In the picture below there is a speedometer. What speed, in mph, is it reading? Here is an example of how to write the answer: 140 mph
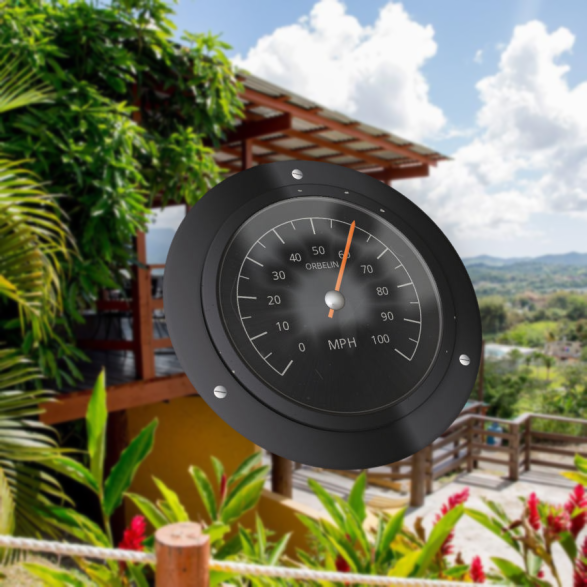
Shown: 60 mph
